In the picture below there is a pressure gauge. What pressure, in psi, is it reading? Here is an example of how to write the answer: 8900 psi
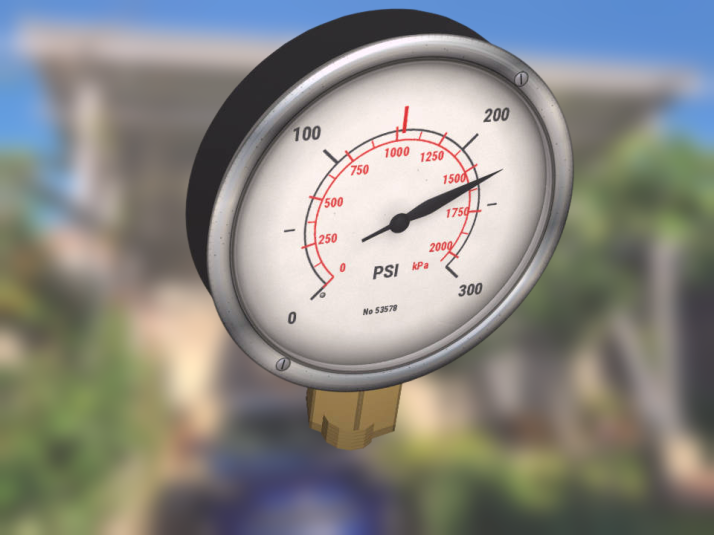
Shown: 225 psi
